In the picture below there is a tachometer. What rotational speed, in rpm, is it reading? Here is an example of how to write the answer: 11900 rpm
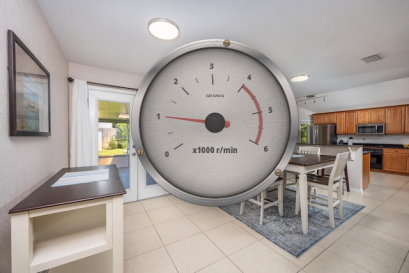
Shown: 1000 rpm
